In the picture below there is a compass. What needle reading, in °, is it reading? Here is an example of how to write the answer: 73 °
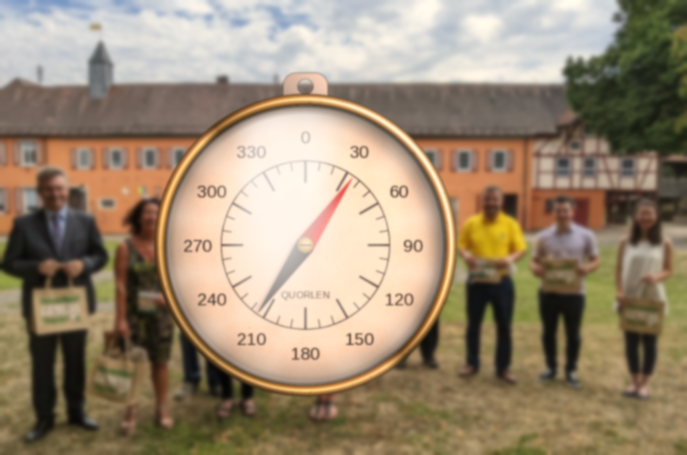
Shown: 35 °
